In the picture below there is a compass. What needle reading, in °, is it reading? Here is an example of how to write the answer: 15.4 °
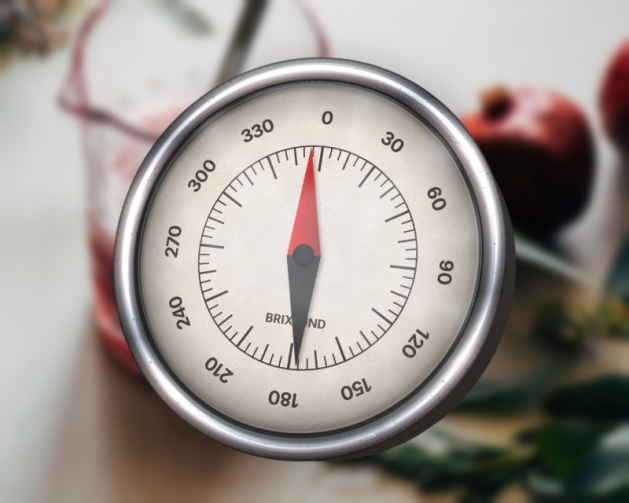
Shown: 355 °
